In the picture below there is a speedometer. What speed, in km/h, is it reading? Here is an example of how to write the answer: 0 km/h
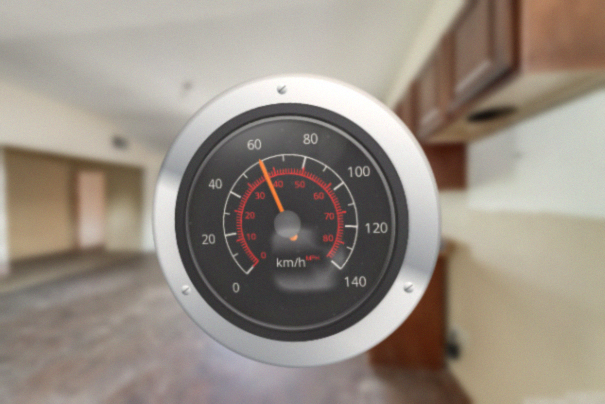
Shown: 60 km/h
